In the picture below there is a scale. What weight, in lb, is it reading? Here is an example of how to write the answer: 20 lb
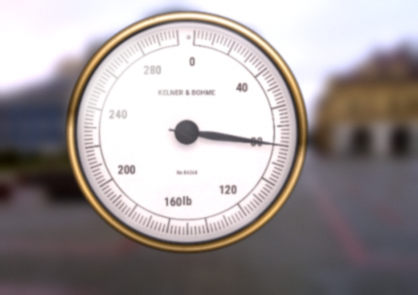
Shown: 80 lb
